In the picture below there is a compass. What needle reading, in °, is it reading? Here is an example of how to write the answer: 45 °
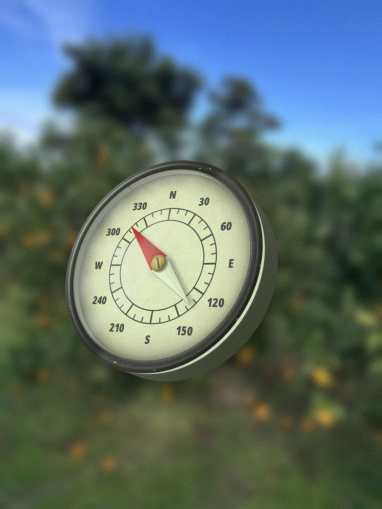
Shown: 315 °
